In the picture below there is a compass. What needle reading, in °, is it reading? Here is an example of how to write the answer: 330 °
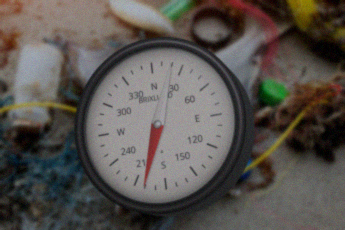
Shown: 200 °
